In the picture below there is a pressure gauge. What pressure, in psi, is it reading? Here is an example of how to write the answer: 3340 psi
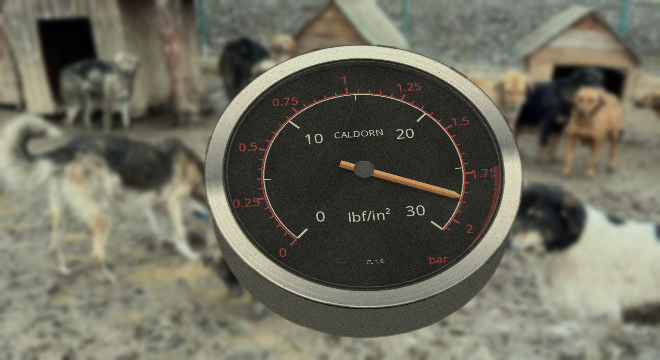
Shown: 27.5 psi
